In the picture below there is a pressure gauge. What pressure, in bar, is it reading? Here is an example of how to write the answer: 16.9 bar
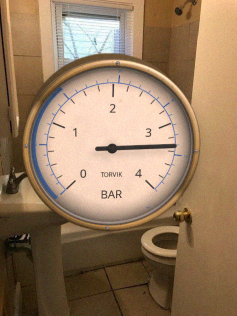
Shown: 3.3 bar
